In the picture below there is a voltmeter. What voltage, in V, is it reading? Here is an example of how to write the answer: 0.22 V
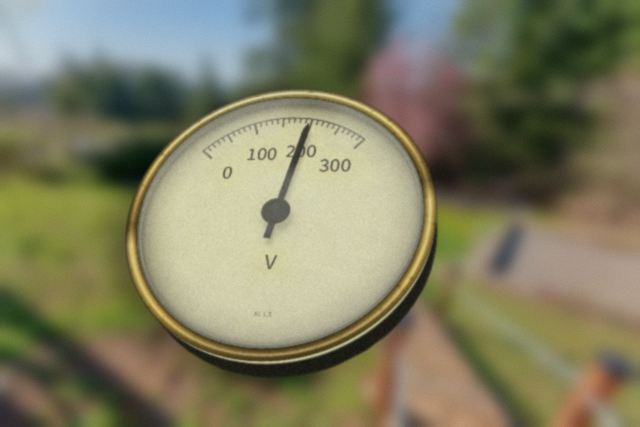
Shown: 200 V
